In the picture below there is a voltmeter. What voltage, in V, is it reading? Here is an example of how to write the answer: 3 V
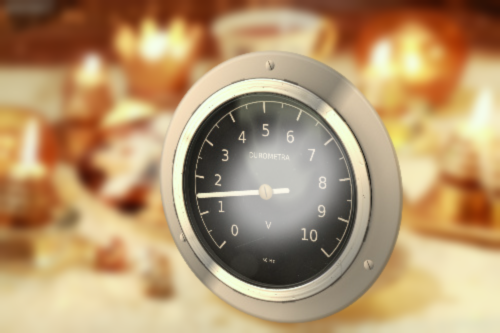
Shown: 1.5 V
